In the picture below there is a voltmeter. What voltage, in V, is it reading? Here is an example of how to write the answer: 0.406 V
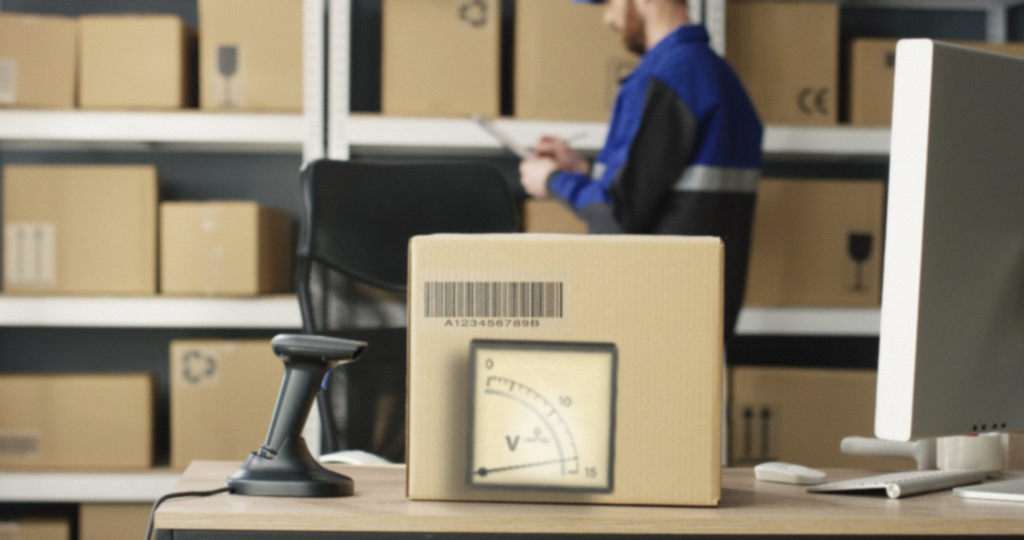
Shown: 14 V
